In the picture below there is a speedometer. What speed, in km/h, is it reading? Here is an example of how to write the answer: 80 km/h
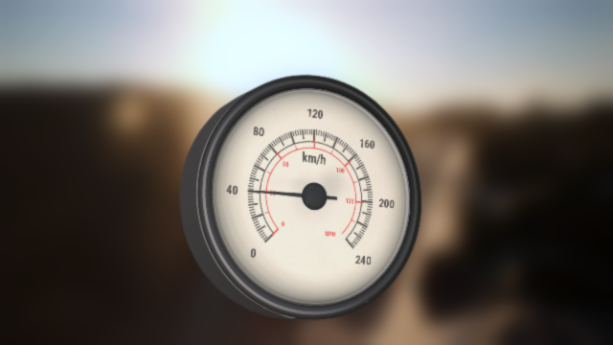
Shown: 40 km/h
